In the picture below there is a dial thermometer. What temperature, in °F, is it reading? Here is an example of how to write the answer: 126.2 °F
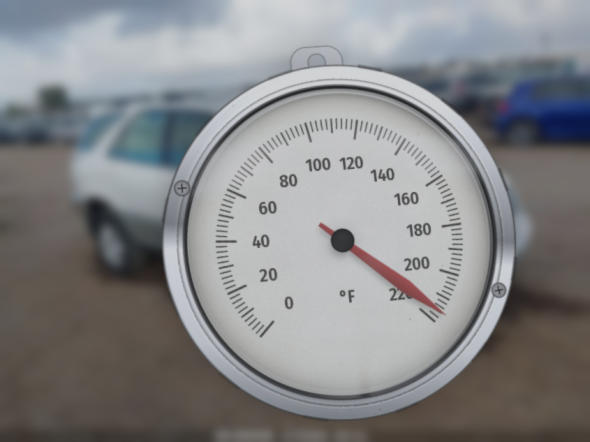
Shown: 216 °F
